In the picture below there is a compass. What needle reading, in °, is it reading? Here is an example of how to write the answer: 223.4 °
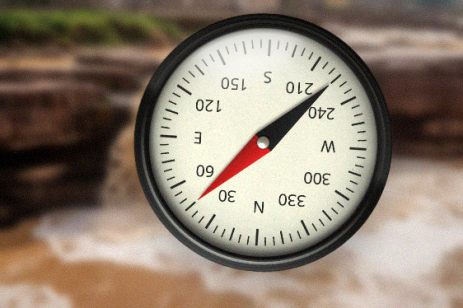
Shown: 45 °
